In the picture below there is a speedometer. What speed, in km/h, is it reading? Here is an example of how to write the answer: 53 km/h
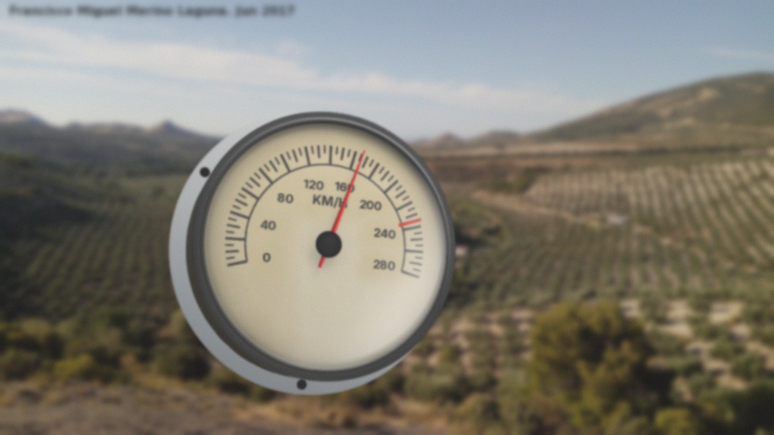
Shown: 165 km/h
